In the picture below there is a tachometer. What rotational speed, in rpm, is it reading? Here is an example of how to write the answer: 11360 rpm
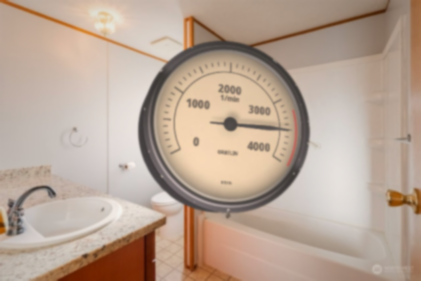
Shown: 3500 rpm
